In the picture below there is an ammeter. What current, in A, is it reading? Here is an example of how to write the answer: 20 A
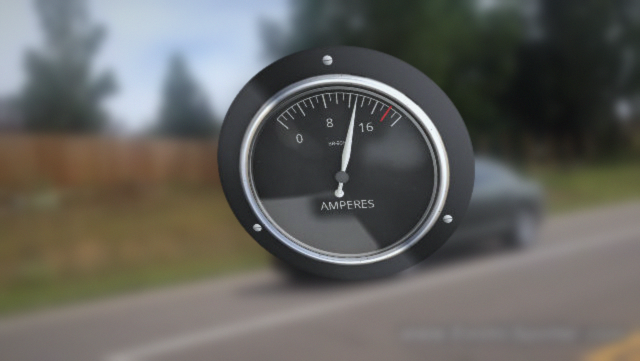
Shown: 13 A
